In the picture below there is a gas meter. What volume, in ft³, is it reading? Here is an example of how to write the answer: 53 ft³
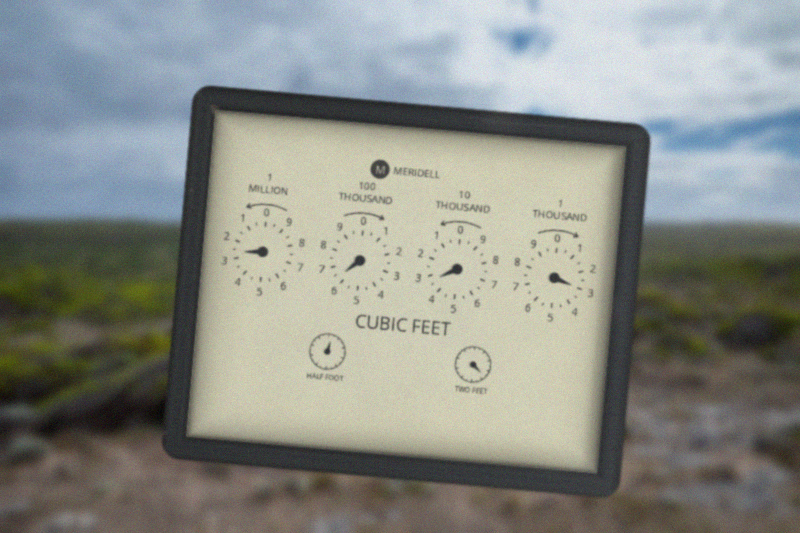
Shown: 263300 ft³
